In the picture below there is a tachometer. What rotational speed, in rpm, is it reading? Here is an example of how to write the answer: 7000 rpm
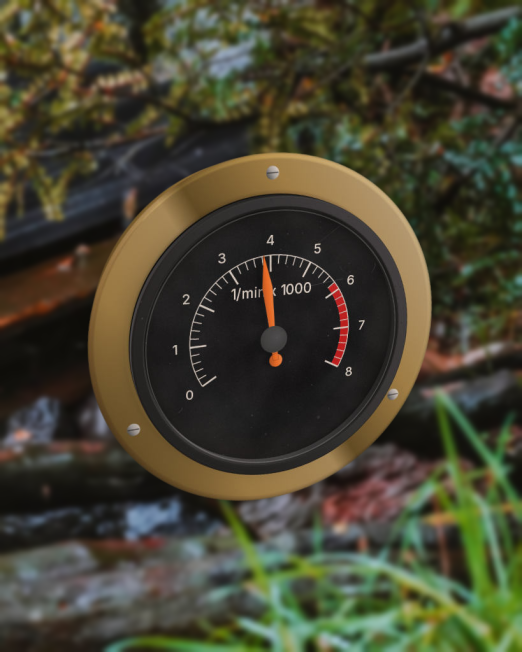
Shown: 3800 rpm
